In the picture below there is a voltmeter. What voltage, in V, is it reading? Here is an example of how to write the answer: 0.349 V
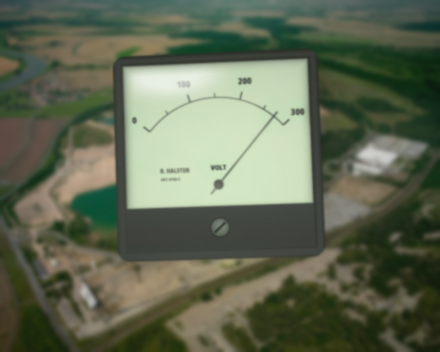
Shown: 275 V
